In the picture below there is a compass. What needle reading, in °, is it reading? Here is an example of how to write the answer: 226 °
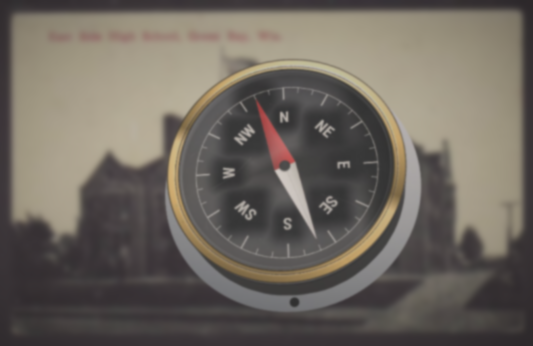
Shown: 340 °
